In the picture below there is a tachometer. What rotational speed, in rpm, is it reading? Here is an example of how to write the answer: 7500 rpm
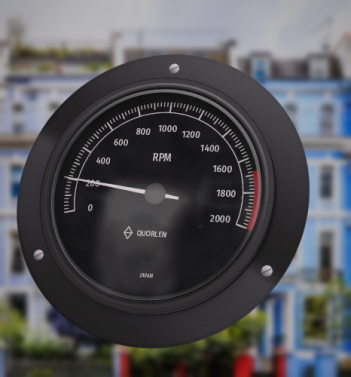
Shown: 200 rpm
